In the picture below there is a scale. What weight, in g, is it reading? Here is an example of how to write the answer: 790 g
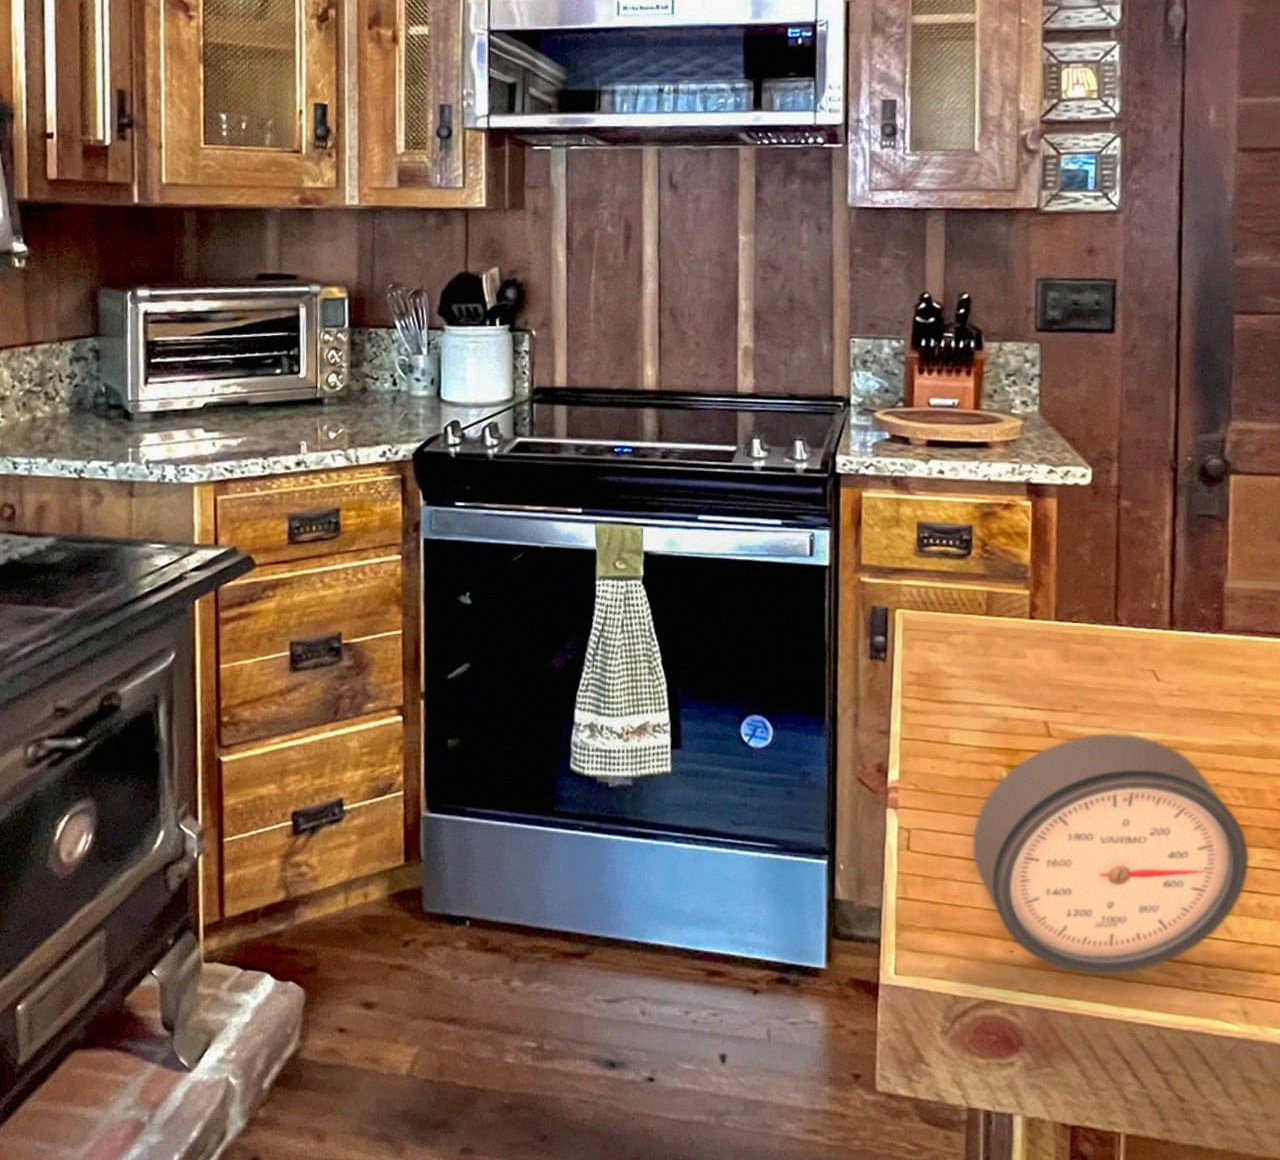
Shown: 500 g
